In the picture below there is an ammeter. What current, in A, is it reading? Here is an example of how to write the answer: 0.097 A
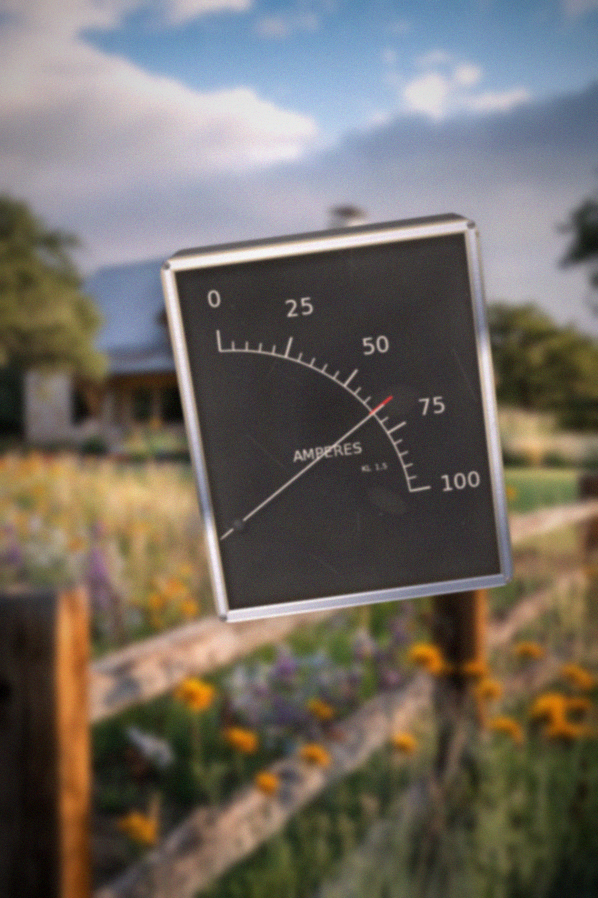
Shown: 65 A
